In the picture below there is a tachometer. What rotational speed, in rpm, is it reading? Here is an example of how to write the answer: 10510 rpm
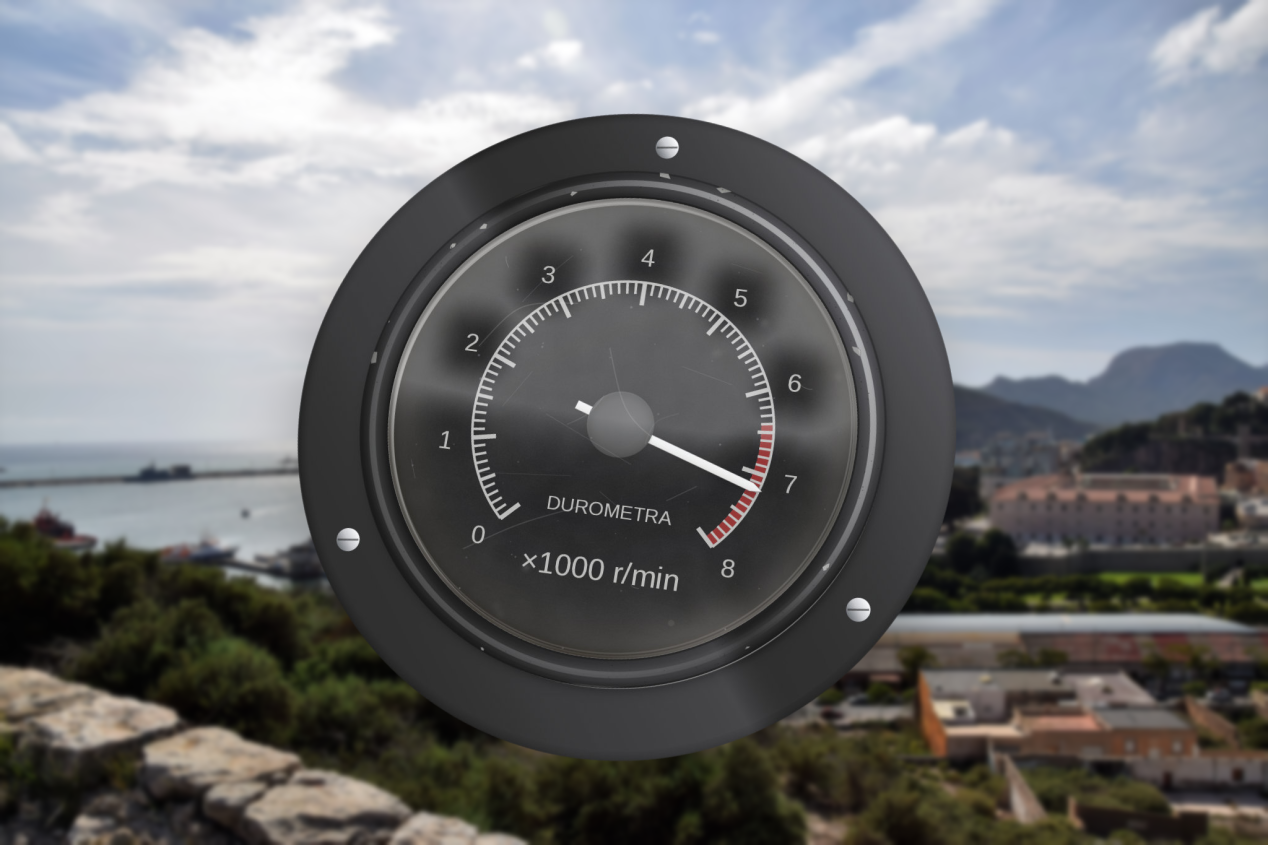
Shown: 7200 rpm
